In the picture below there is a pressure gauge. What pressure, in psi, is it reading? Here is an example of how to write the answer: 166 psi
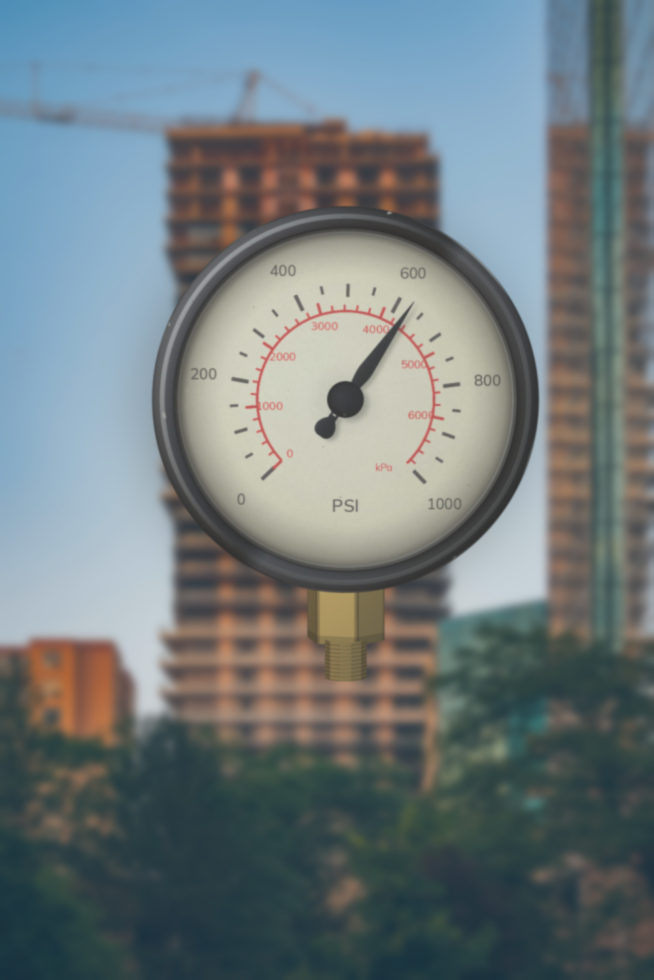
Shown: 625 psi
